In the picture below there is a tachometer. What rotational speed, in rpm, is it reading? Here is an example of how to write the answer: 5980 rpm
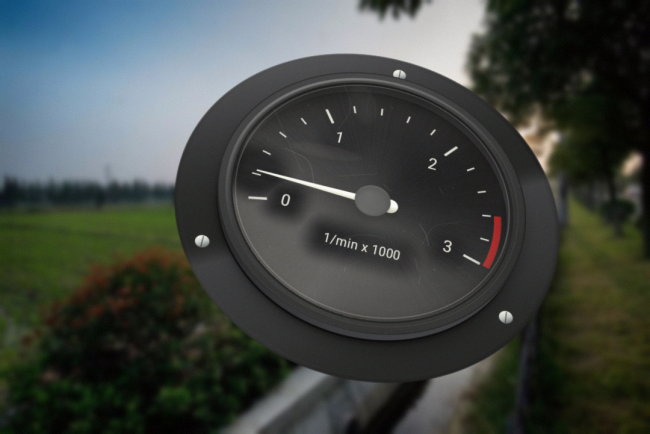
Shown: 200 rpm
